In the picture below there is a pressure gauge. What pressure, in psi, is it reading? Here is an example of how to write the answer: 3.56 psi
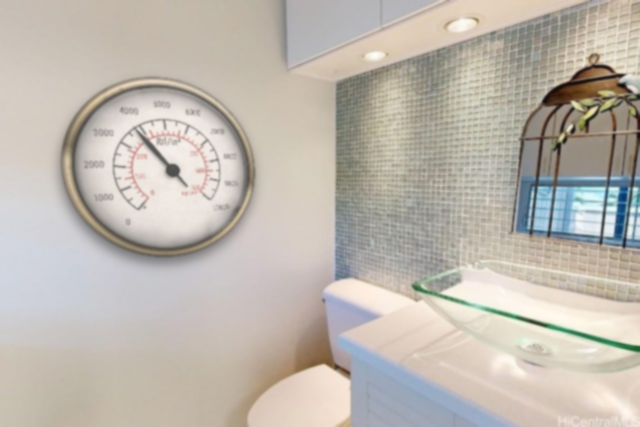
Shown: 3750 psi
